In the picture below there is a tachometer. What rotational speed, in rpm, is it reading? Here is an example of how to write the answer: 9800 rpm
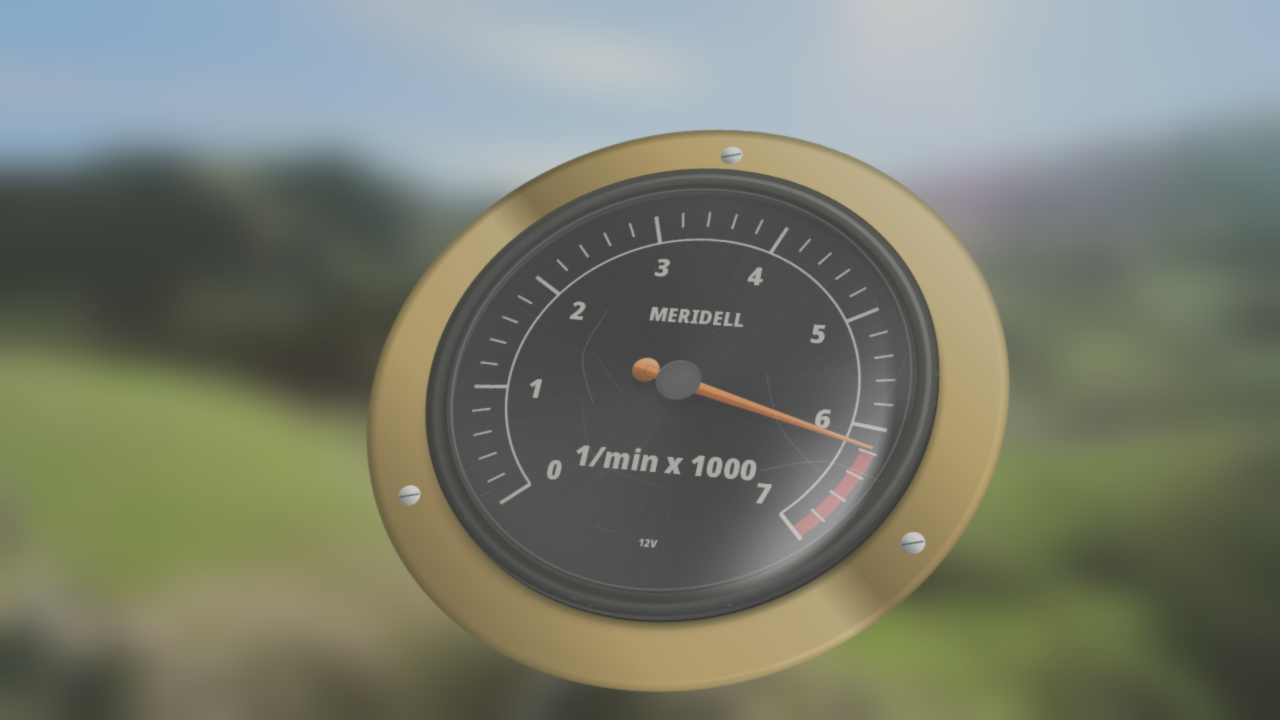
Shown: 6200 rpm
